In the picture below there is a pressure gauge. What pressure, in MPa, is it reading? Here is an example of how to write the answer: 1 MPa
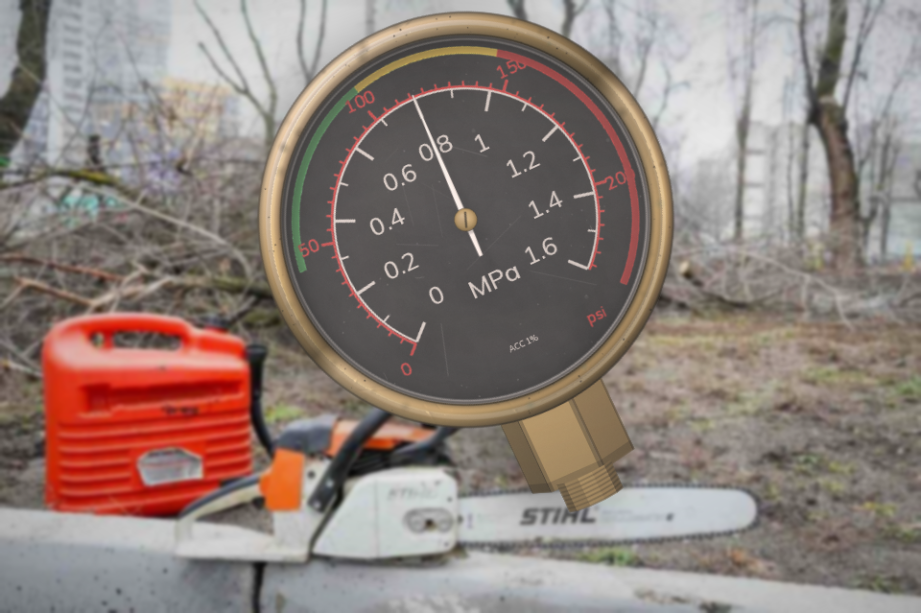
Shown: 0.8 MPa
